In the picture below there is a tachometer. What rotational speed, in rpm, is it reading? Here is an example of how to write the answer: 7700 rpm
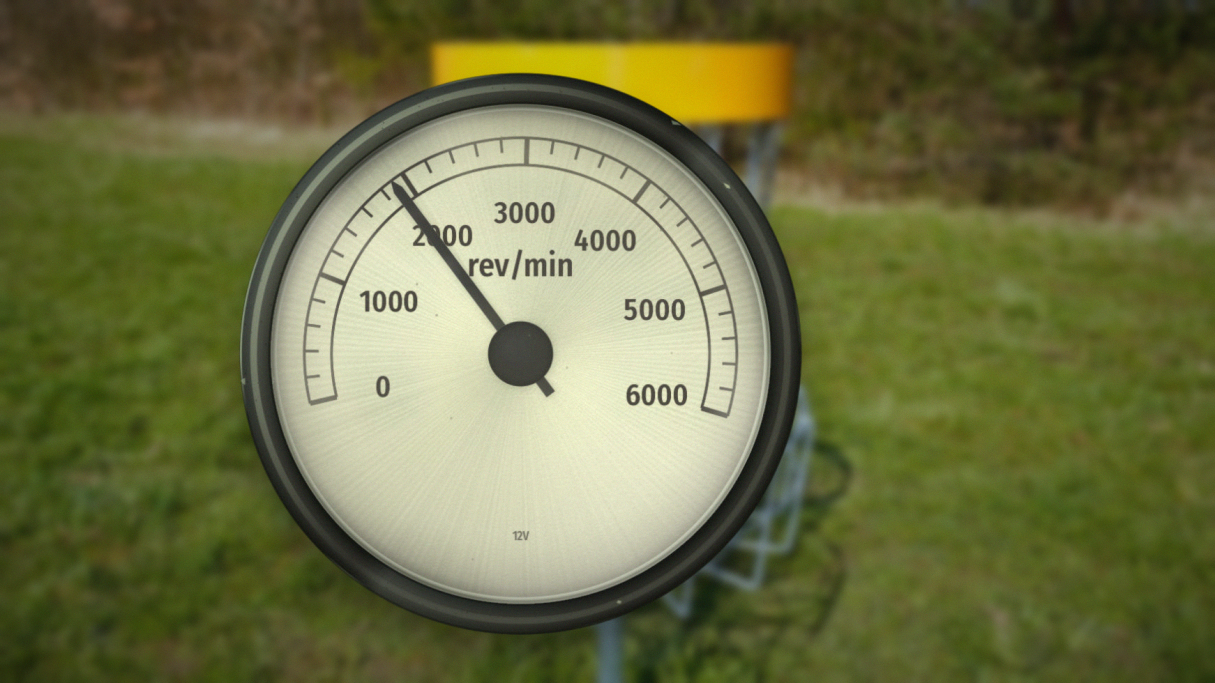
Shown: 1900 rpm
